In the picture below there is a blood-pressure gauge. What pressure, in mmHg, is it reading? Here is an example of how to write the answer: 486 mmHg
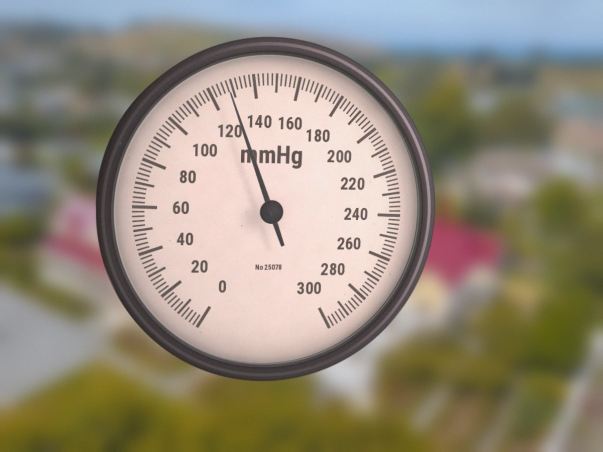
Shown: 128 mmHg
